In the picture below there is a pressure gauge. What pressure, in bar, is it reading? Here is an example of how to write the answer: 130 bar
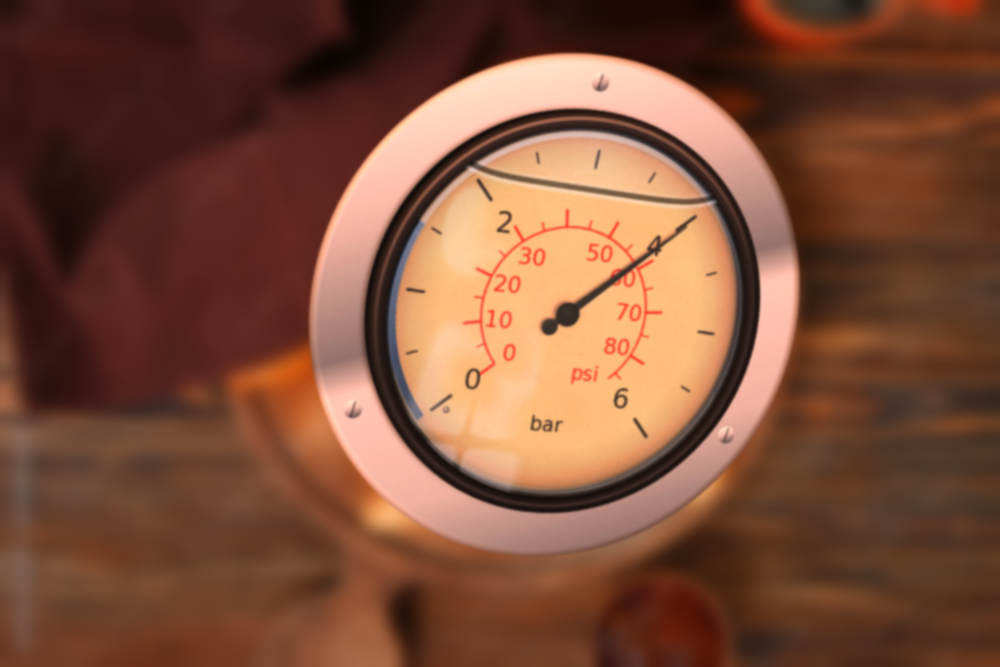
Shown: 4 bar
